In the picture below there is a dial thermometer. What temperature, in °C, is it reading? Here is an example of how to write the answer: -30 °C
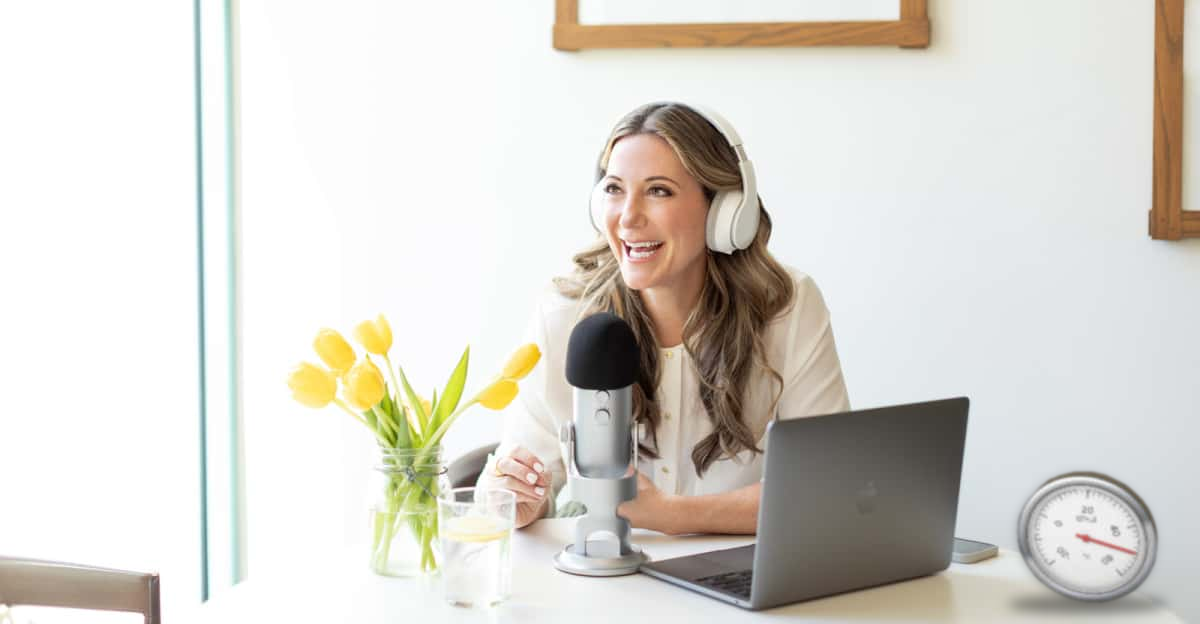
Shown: 50 °C
